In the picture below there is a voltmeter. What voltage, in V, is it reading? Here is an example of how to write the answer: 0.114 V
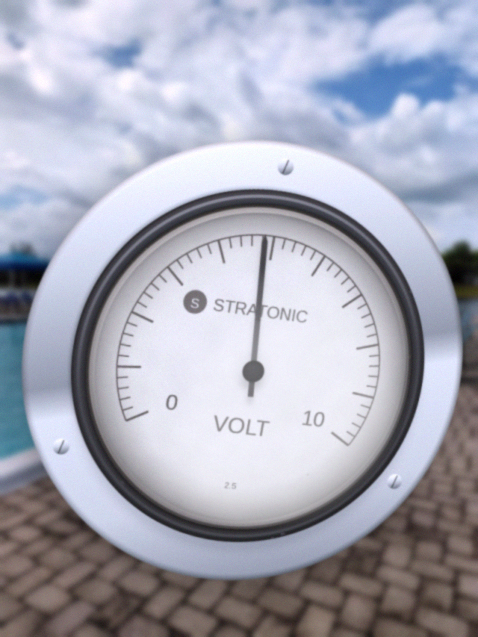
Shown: 4.8 V
